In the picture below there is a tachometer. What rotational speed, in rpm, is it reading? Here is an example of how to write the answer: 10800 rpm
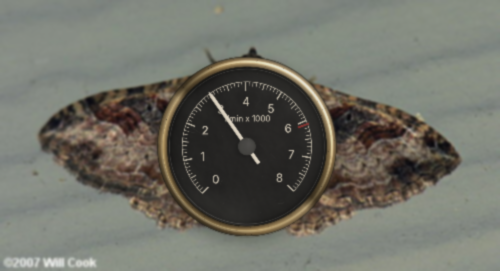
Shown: 3000 rpm
